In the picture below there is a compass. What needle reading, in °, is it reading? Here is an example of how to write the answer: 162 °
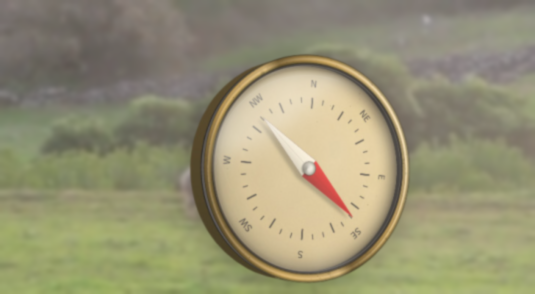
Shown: 130 °
